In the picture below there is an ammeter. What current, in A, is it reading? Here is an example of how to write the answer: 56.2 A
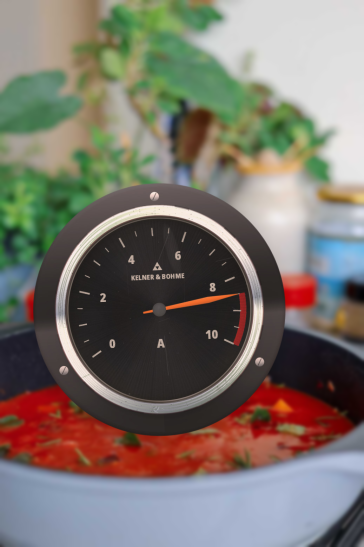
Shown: 8.5 A
